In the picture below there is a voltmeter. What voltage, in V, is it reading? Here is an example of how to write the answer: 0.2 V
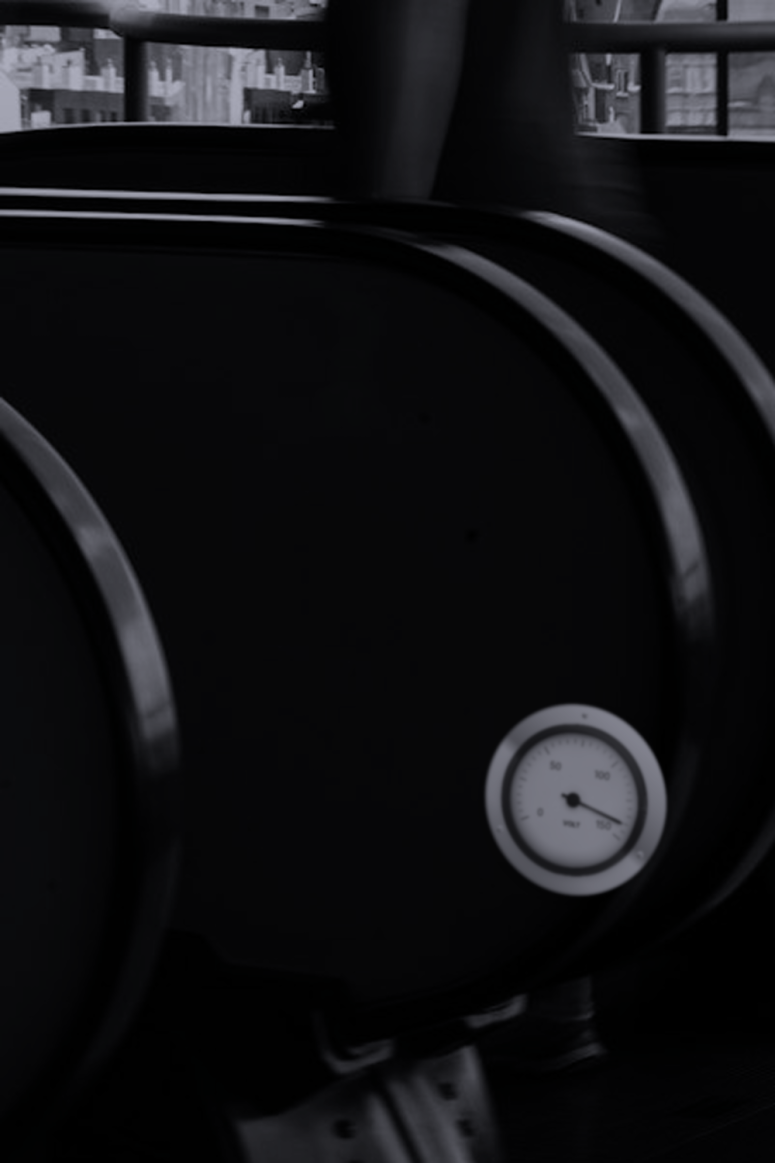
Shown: 140 V
